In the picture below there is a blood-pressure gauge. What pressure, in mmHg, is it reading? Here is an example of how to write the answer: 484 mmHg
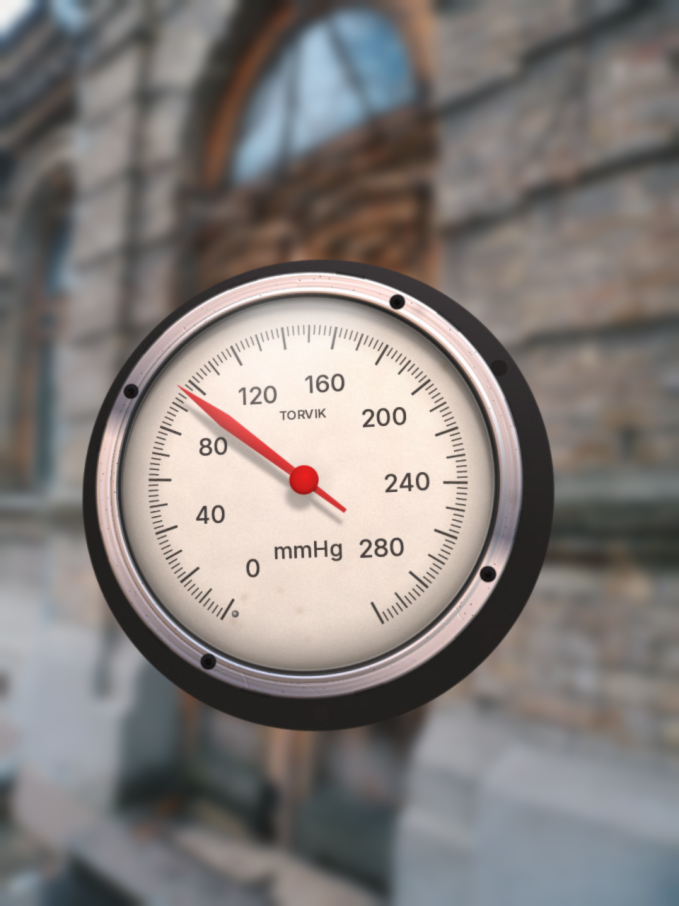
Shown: 96 mmHg
